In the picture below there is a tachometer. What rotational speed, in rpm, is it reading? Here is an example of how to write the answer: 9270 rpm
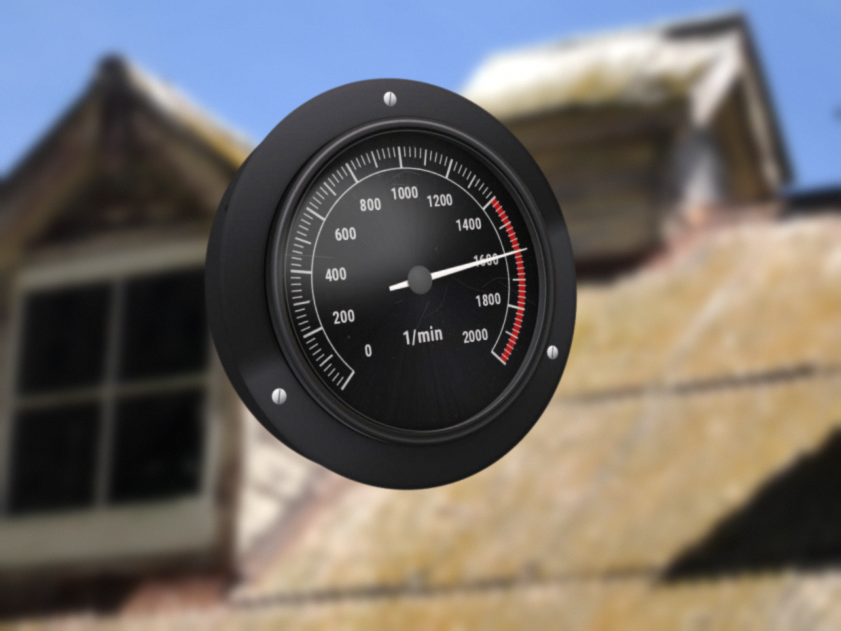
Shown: 1600 rpm
